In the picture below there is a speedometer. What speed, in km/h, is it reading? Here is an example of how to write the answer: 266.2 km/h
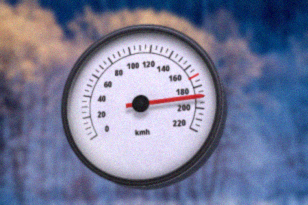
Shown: 190 km/h
